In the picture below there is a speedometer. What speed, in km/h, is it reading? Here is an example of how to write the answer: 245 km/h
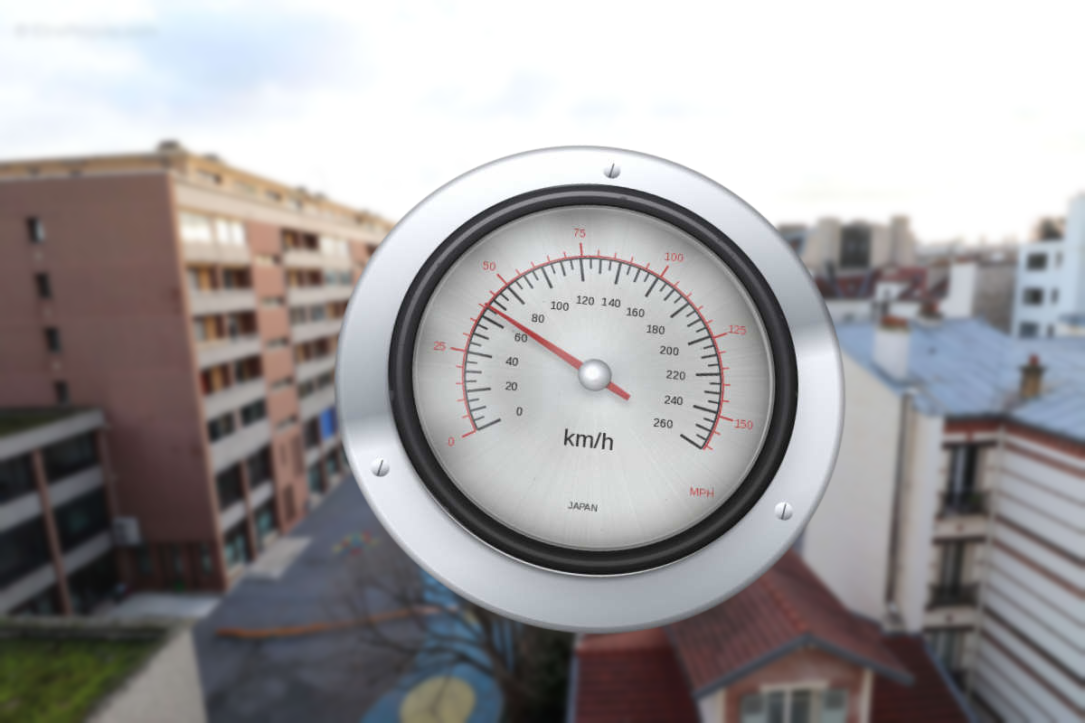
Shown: 65 km/h
